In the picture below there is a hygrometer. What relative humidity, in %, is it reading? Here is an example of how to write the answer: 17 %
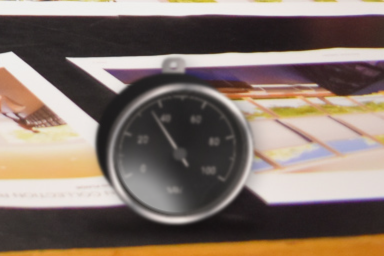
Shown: 35 %
